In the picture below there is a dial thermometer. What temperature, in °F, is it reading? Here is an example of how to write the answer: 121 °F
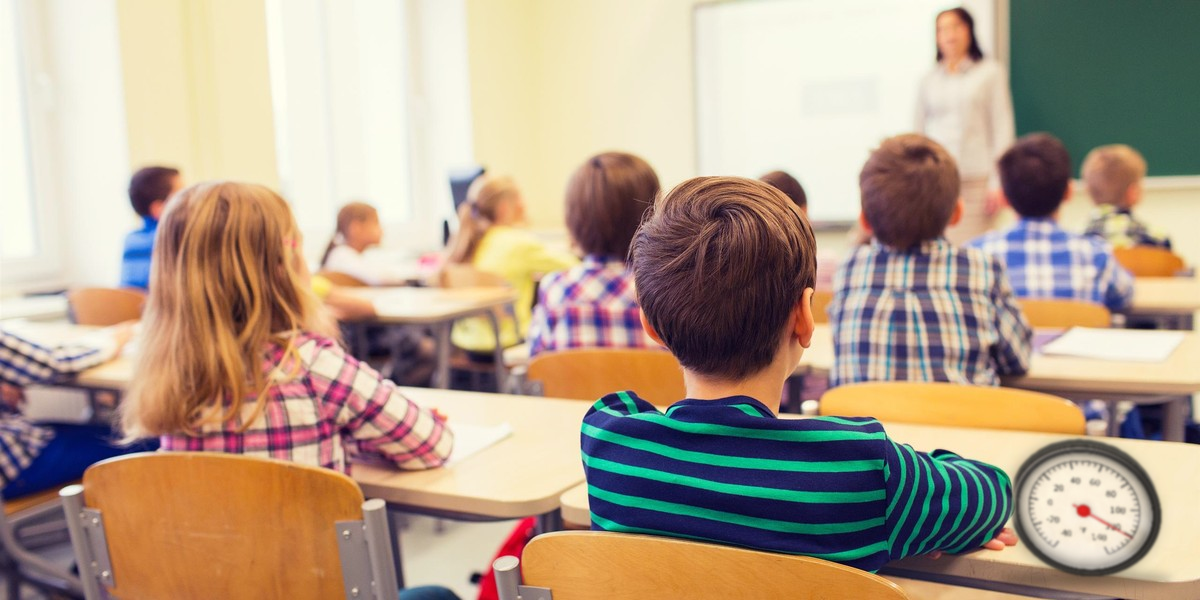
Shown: 120 °F
